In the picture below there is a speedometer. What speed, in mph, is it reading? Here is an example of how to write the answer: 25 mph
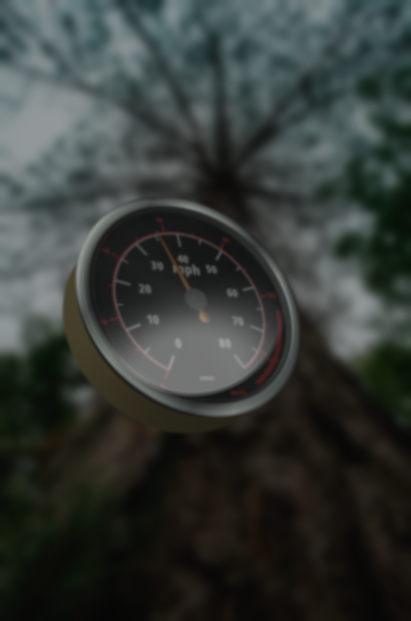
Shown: 35 mph
